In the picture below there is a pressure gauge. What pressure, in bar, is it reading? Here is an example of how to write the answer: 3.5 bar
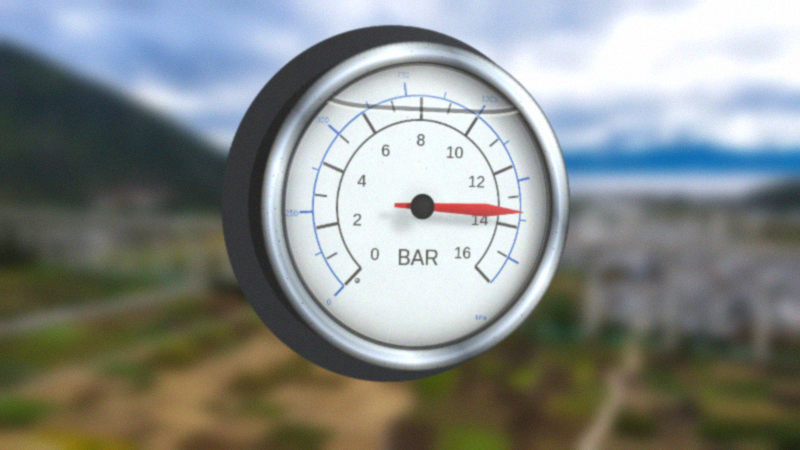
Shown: 13.5 bar
